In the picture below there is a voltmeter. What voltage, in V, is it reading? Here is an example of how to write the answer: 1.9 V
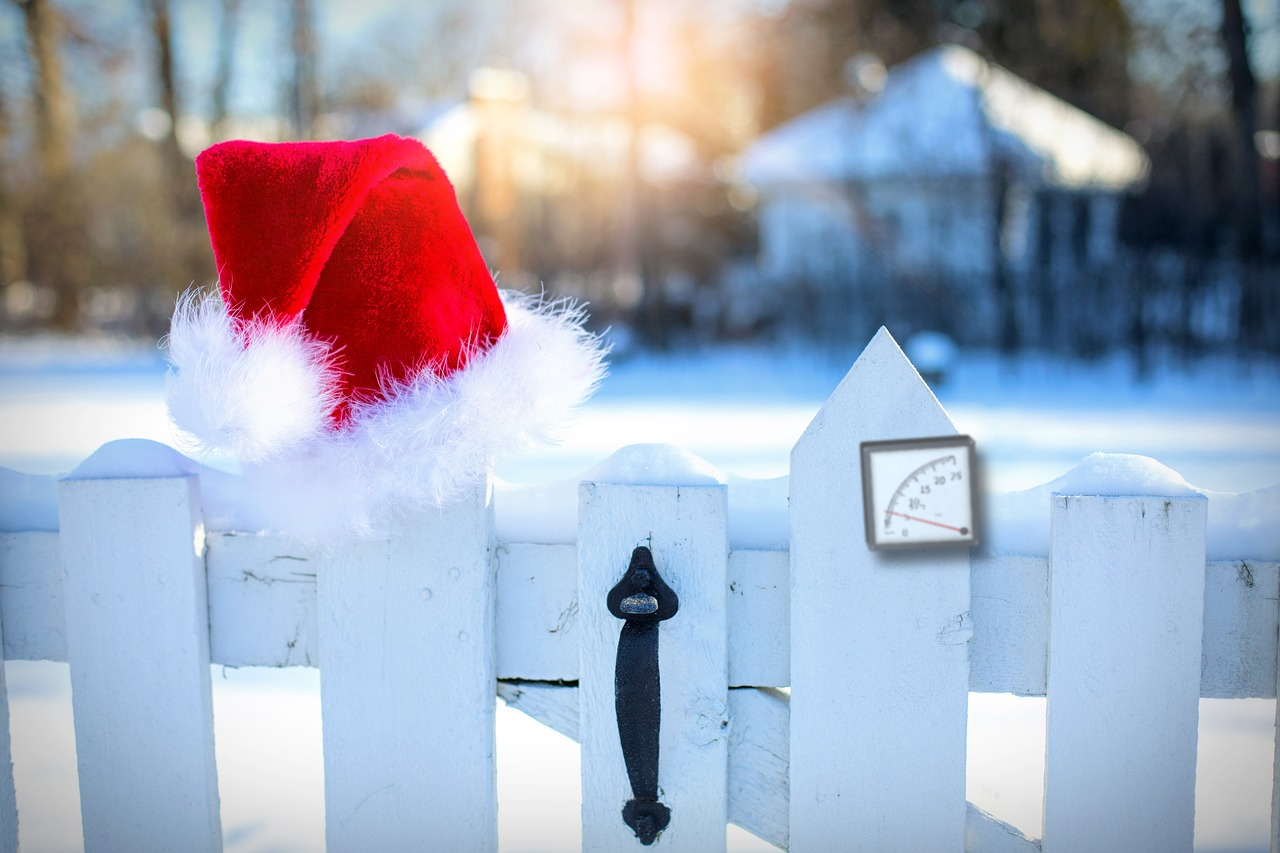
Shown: 5 V
